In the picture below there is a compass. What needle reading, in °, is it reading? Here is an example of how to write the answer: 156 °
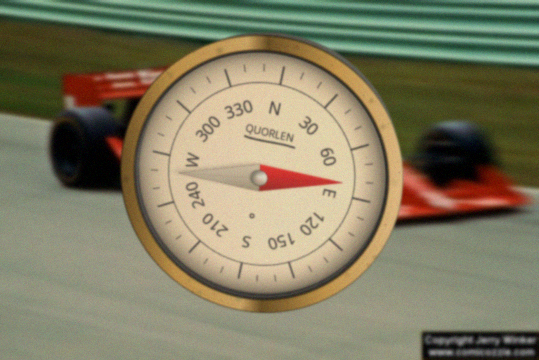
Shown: 80 °
